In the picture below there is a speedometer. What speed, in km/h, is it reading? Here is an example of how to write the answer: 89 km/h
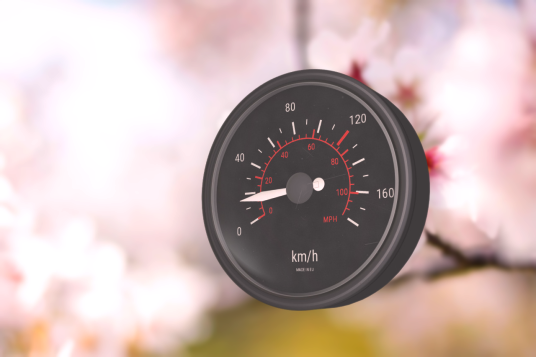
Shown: 15 km/h
